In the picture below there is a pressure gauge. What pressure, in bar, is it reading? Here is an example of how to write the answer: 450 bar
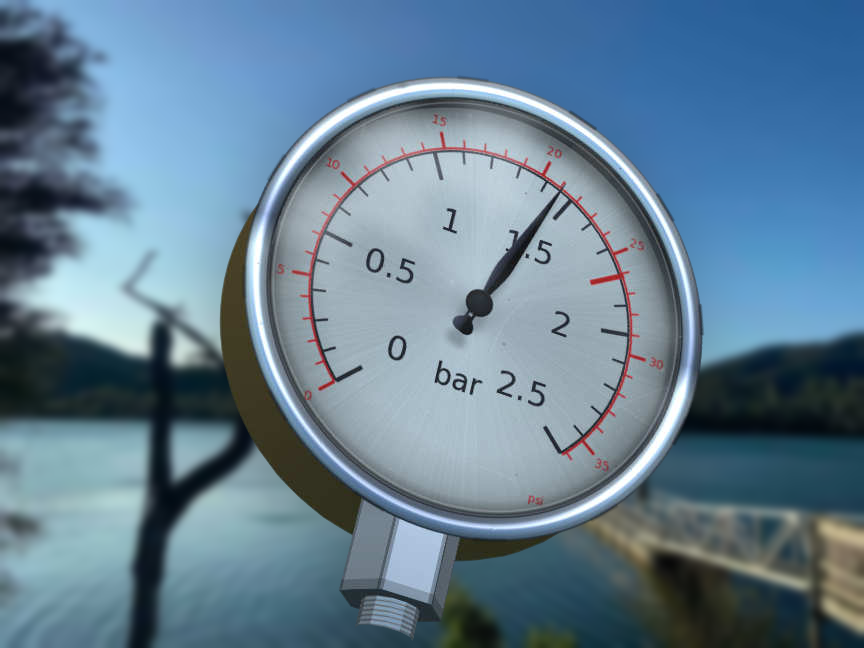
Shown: 1.45 bar
